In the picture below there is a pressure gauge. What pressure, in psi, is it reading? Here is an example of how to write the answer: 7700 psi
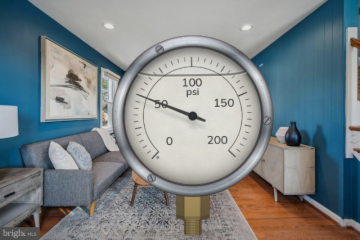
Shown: 50 psi
